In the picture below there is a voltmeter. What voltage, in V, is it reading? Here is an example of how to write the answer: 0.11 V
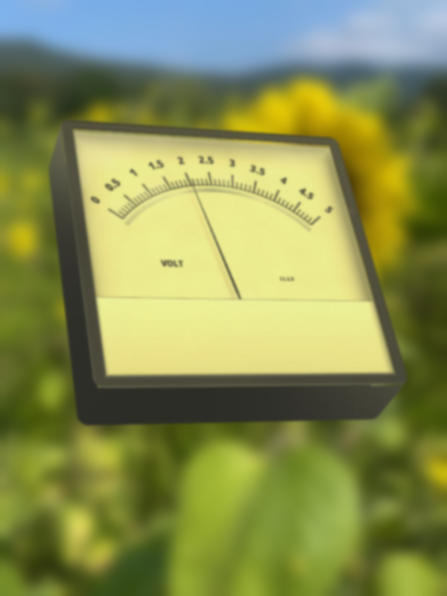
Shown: 2 V
